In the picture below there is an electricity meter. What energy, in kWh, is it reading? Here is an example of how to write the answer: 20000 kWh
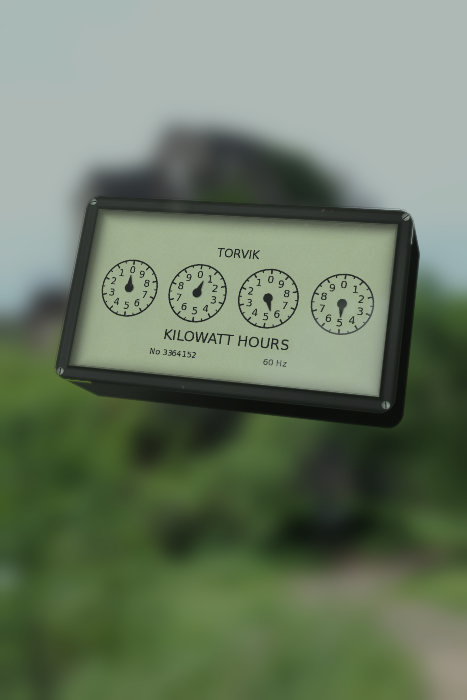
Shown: 55 kWh
